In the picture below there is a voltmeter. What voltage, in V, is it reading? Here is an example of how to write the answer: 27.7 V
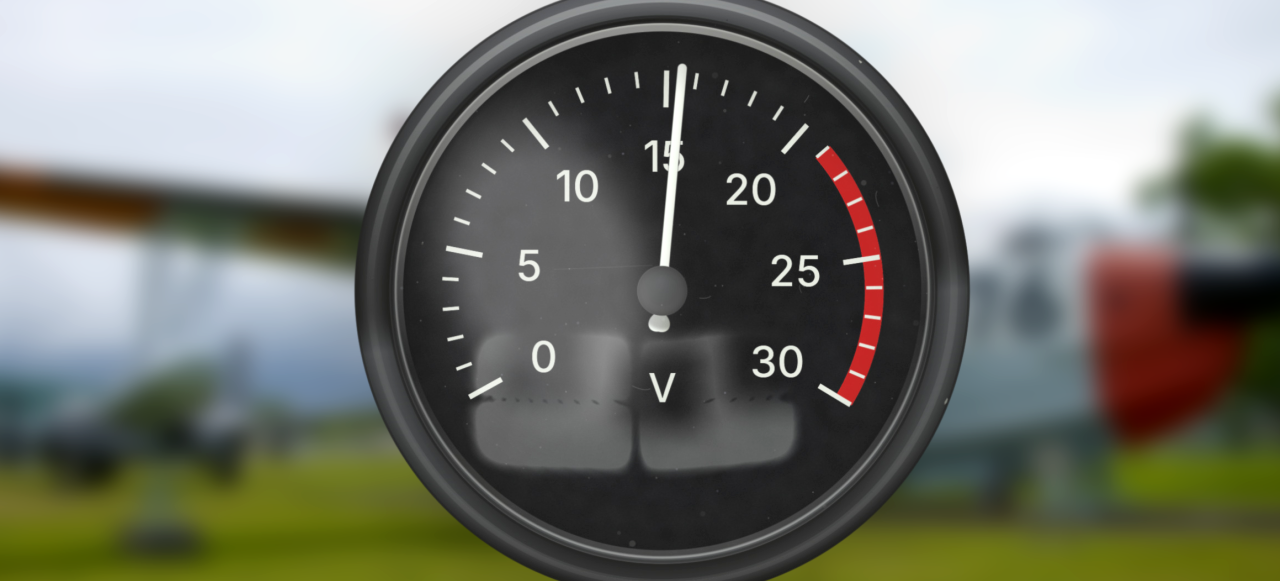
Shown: 15.5 V
